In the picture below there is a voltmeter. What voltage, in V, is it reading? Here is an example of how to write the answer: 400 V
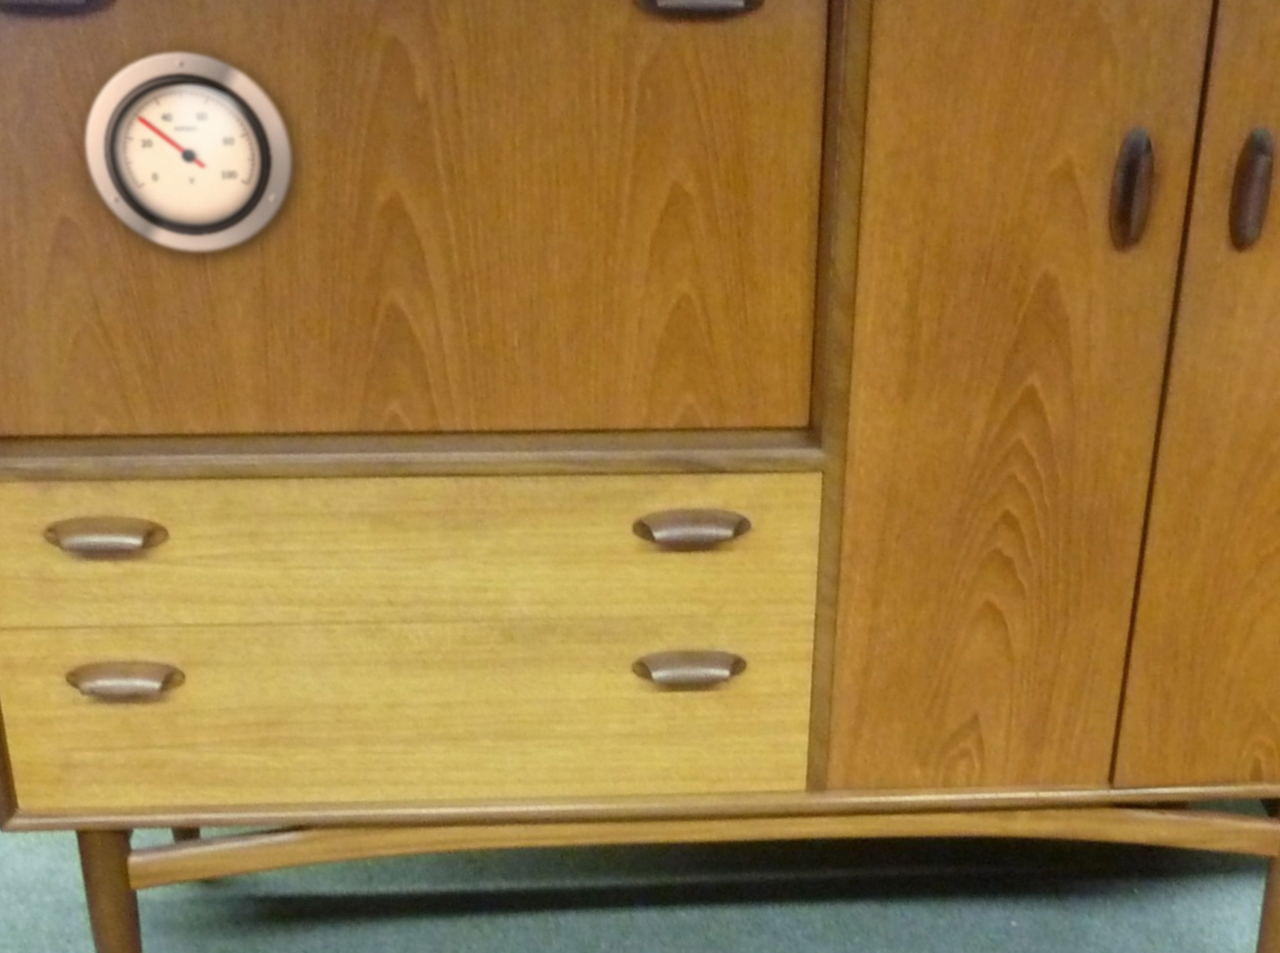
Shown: 30 V
